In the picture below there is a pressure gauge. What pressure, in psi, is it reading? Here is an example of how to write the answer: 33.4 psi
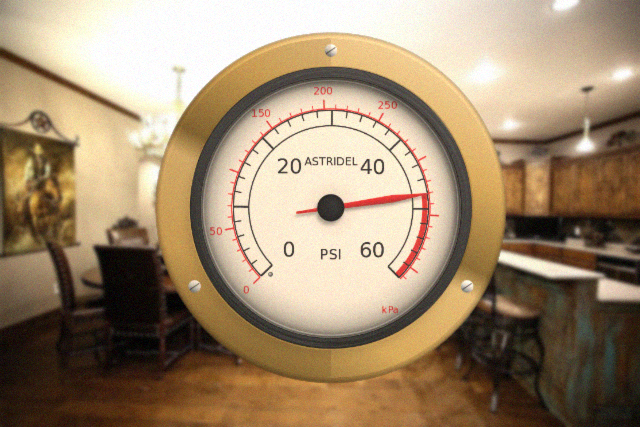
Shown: 48 psi
